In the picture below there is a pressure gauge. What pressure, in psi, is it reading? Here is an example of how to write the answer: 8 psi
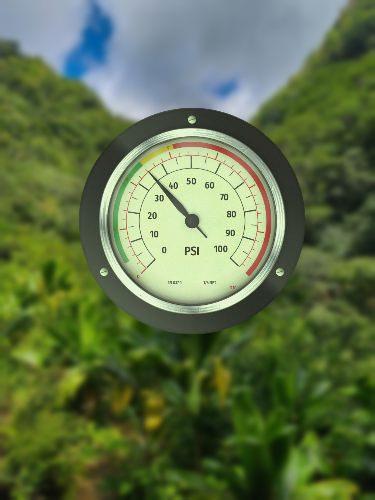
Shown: 35 psi
